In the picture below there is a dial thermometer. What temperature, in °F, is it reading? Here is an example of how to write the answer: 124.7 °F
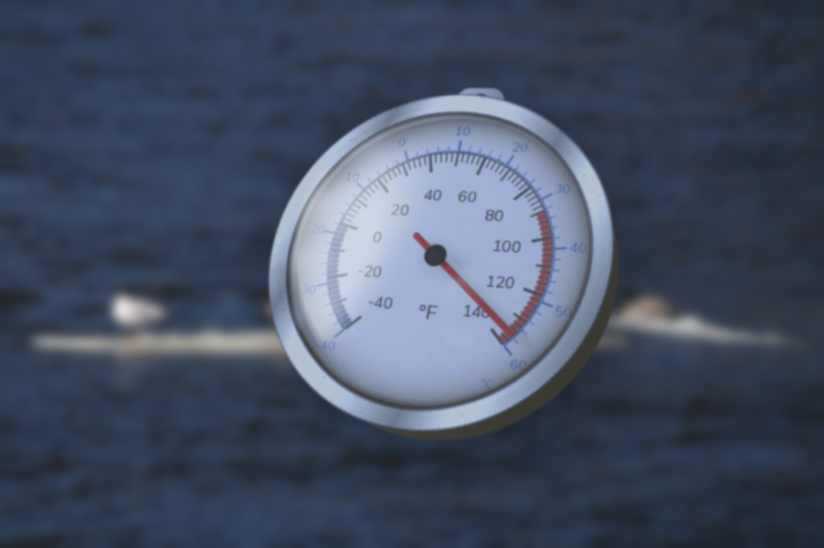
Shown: 136 °F
